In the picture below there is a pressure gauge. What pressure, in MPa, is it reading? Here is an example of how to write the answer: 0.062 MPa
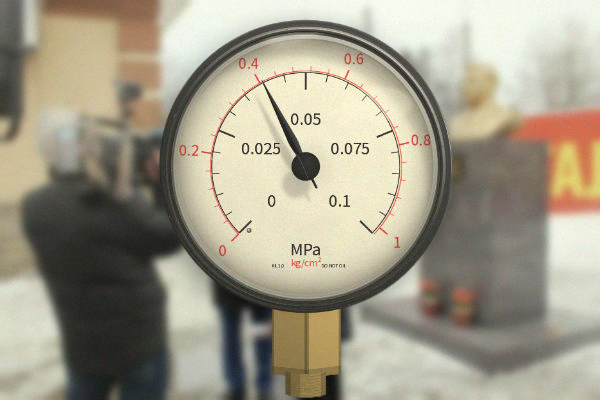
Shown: 0.04 MPa
